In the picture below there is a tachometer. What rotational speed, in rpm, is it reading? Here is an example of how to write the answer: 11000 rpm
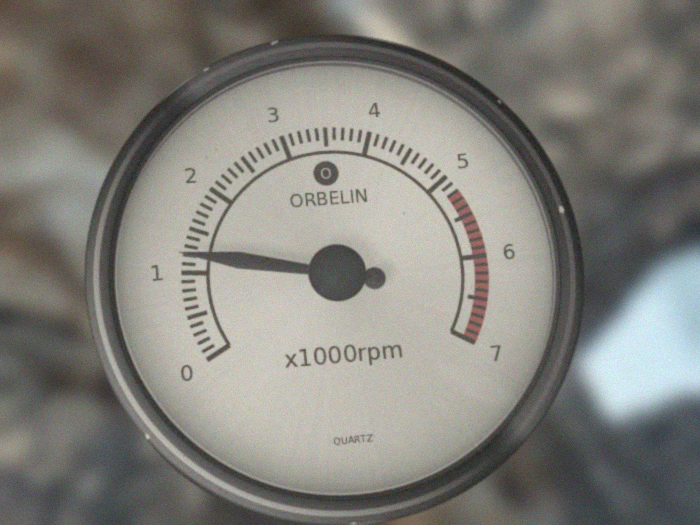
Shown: 1200 rpm
